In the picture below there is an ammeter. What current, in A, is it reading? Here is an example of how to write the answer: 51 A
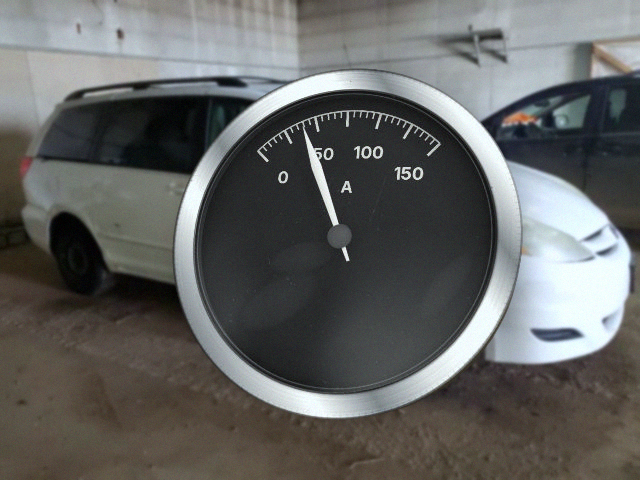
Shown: 40 A
